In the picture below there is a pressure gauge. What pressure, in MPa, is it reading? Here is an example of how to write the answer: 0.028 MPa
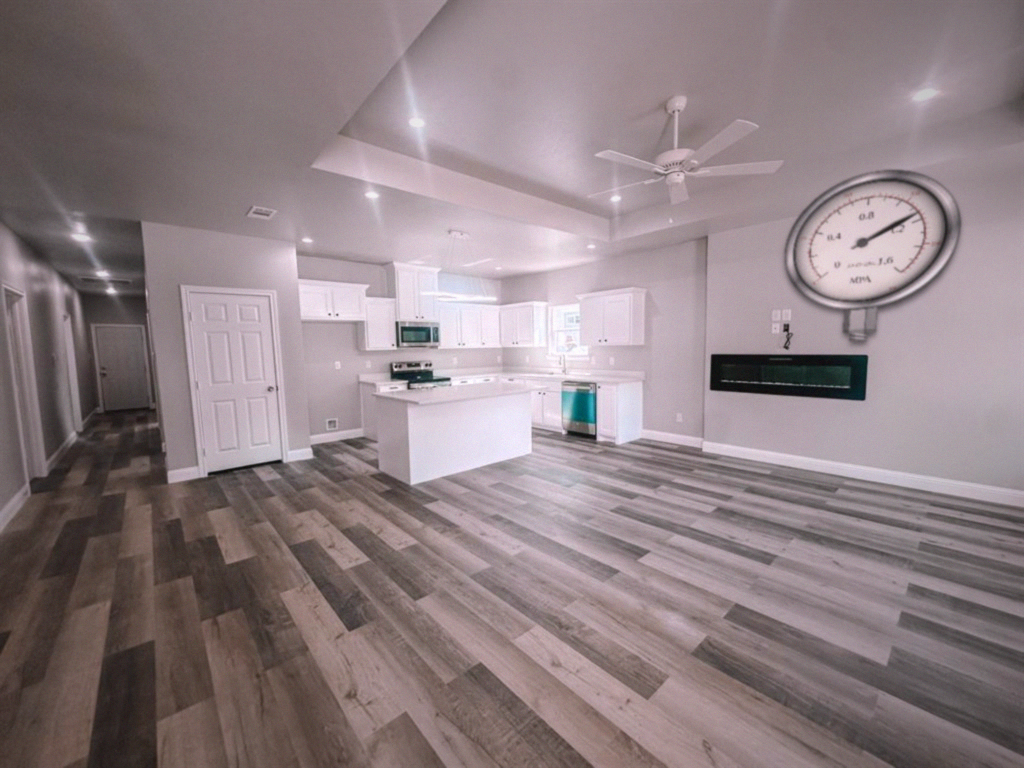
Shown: 1.15 MPa
